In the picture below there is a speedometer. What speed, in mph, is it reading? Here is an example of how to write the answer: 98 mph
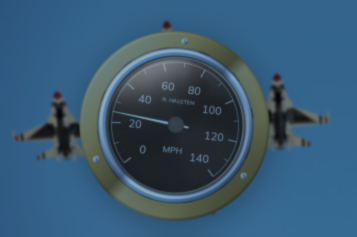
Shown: 25 mph
